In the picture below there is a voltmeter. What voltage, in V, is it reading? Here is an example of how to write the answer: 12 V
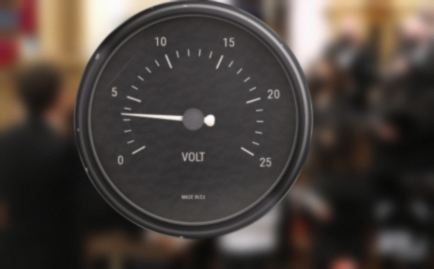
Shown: 3.5 V
